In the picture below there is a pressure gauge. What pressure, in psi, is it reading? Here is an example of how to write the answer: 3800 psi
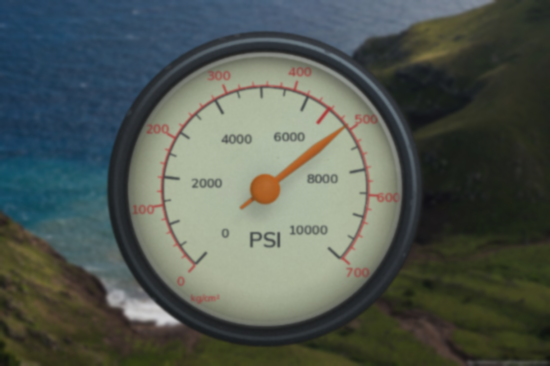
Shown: 7000 psi
